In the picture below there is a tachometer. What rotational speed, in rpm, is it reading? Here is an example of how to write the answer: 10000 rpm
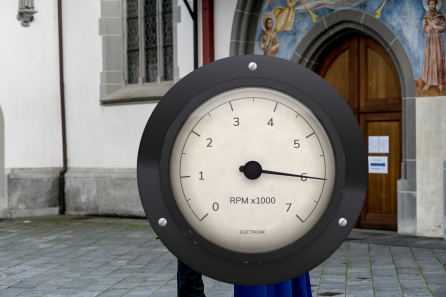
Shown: 6000 rpm
